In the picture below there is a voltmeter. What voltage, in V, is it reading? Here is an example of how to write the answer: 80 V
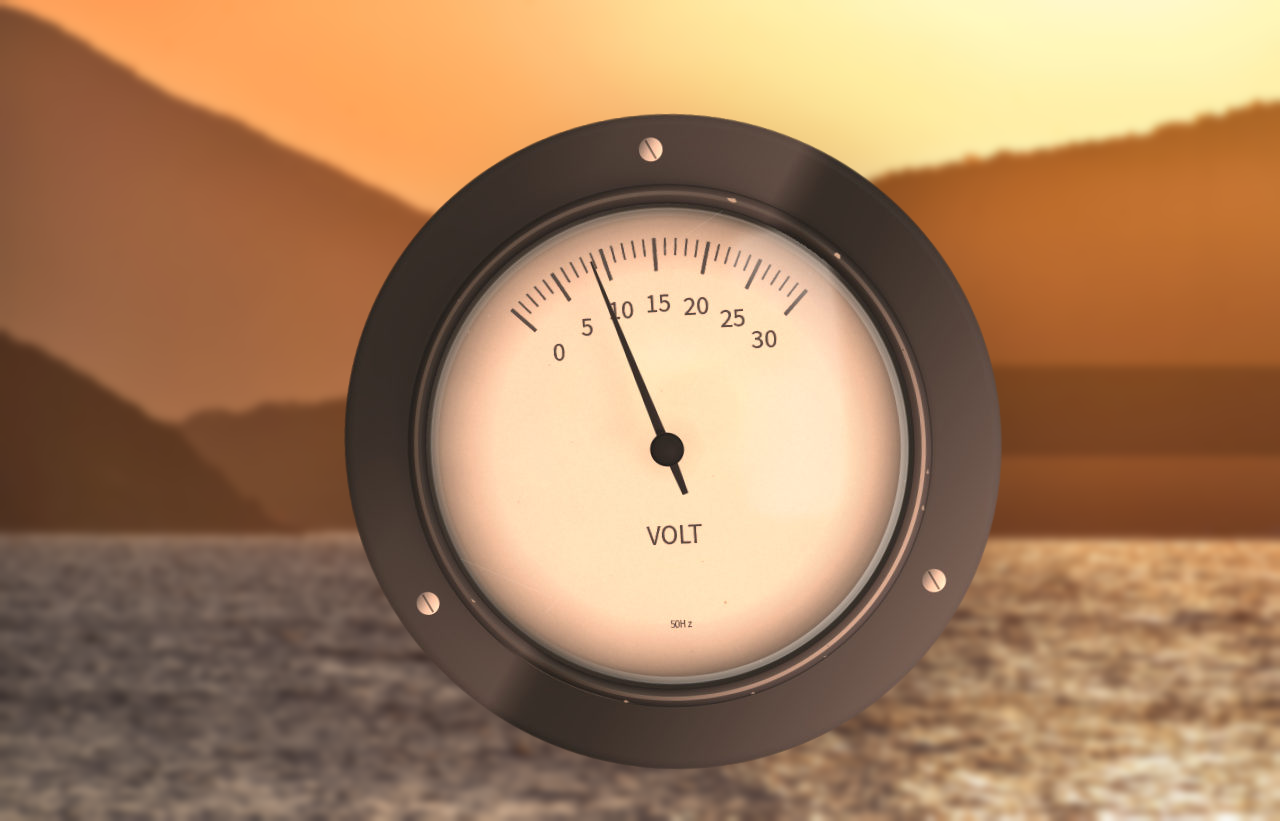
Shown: 9 V
